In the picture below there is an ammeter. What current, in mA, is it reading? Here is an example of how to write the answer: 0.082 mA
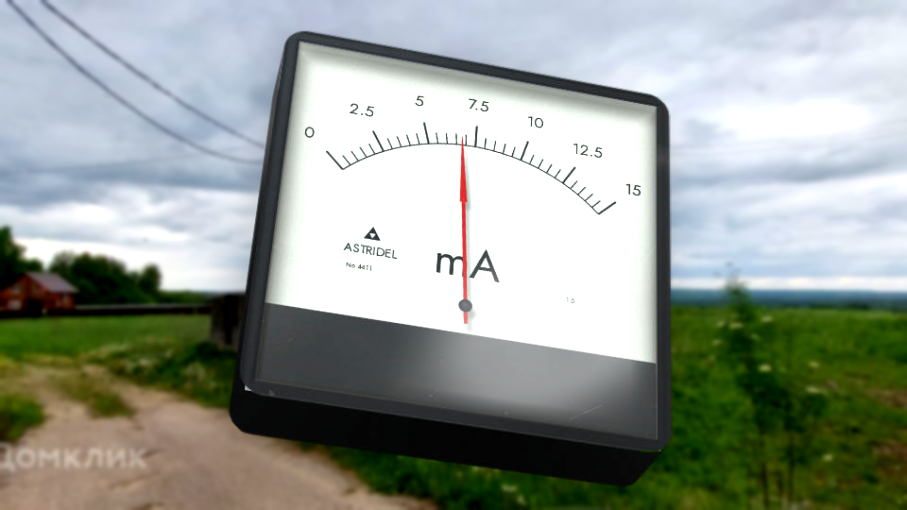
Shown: 6.75 mA
